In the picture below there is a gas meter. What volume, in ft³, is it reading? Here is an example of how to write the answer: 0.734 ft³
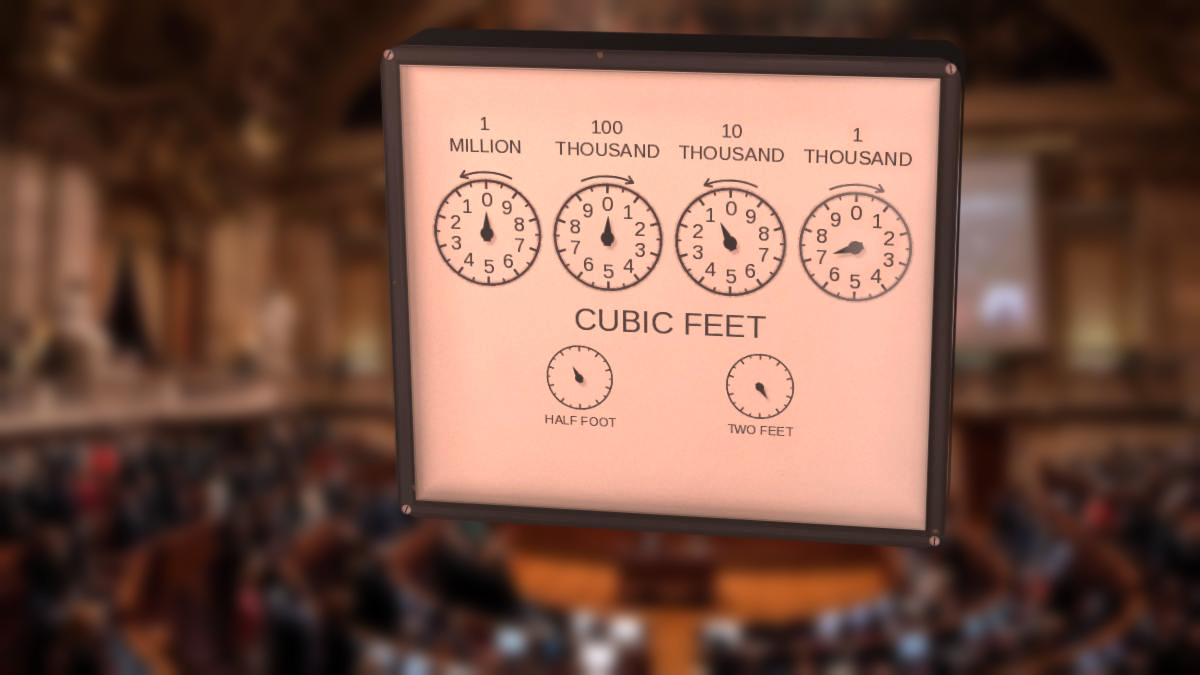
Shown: 700 ft³
